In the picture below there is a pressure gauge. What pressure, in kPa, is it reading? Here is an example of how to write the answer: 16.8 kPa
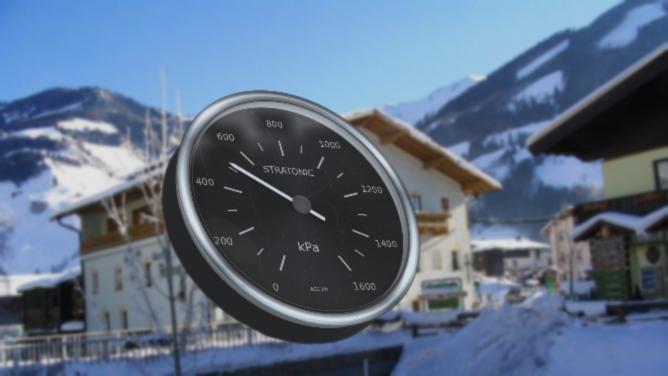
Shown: 500 kPa
